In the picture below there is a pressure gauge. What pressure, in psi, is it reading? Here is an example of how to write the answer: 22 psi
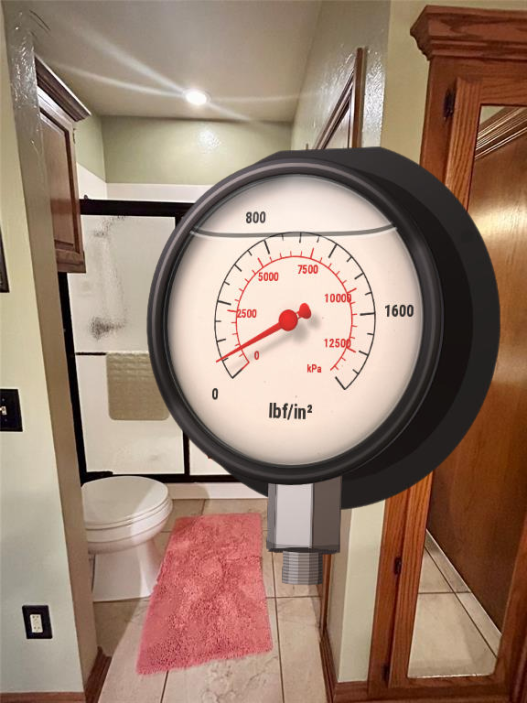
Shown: 100 psi
